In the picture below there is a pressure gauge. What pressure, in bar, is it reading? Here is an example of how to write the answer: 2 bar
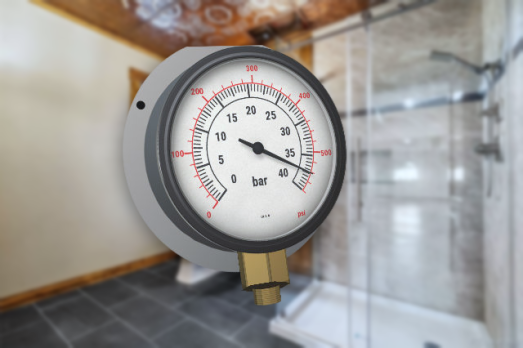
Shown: 37.5 bar
